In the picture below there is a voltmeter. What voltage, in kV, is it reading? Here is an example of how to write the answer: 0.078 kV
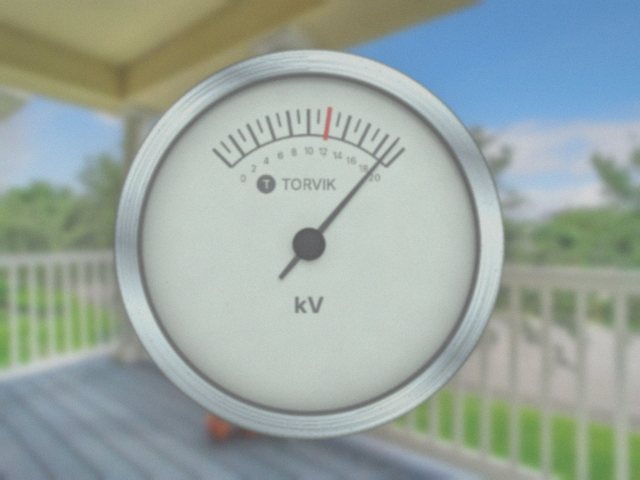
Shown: 19 kV
